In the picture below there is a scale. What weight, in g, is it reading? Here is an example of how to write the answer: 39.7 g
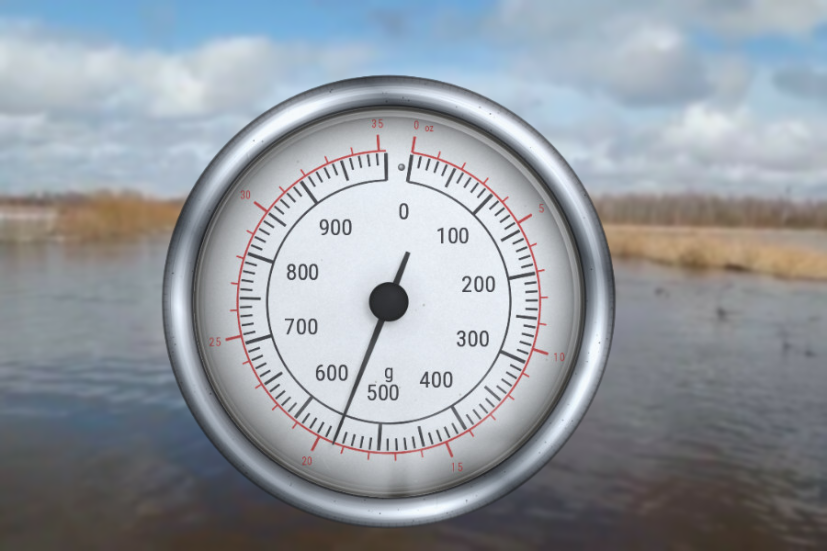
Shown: 550 g
